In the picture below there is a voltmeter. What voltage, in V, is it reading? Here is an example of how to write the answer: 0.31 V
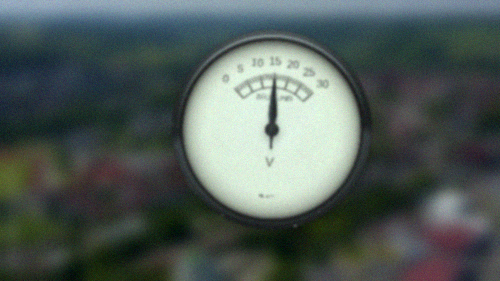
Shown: 15 V
